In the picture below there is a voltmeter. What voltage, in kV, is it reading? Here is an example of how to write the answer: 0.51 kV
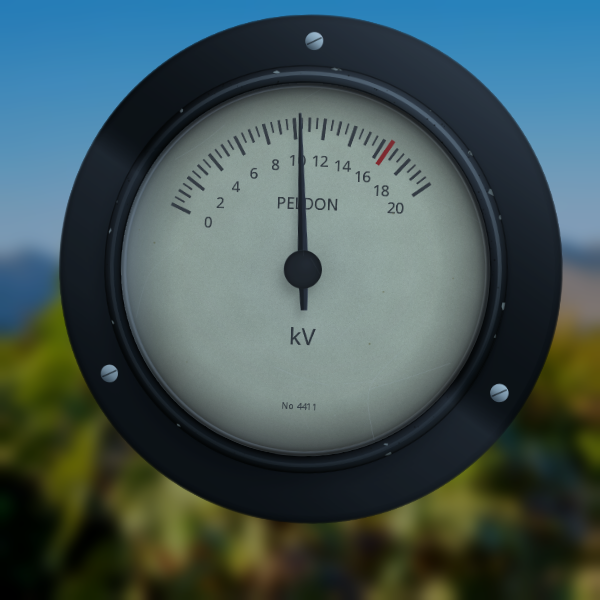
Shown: 10.5 kV
